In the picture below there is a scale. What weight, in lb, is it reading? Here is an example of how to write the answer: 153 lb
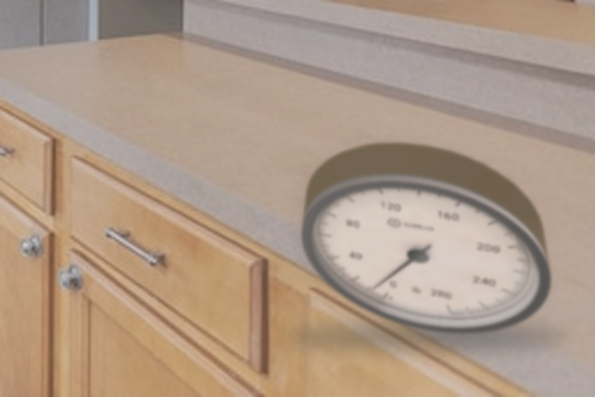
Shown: 10 lb
